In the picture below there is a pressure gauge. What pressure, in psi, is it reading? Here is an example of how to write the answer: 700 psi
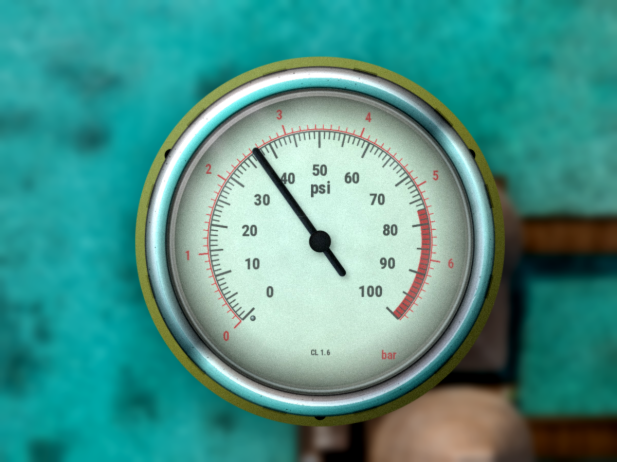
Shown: 37 psi
